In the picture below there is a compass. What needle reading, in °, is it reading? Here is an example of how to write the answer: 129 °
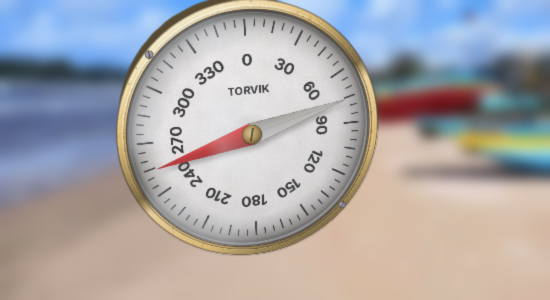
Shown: 255 °
